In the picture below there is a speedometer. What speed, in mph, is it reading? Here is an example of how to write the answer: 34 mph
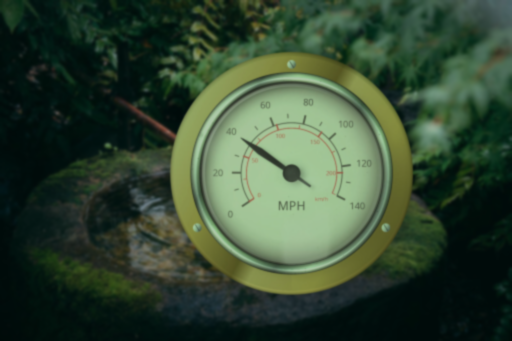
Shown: 40 mph
